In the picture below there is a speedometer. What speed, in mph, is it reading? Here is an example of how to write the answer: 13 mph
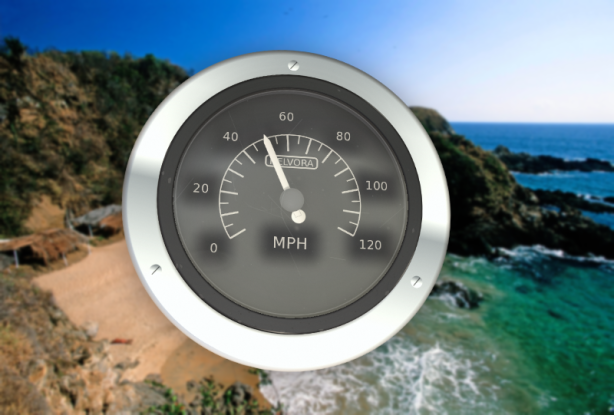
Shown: 50 mph
